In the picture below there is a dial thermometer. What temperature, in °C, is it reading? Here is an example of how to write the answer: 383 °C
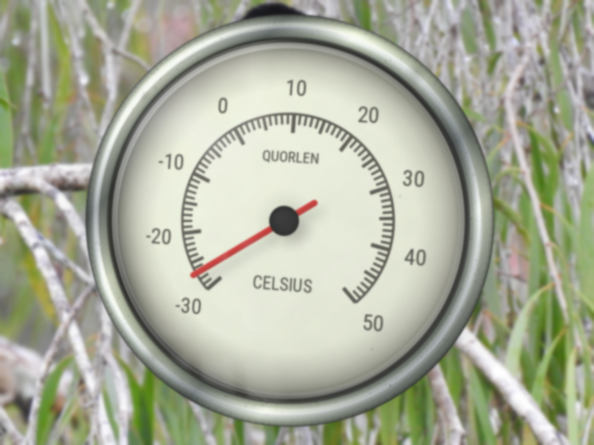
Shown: -27 °C
